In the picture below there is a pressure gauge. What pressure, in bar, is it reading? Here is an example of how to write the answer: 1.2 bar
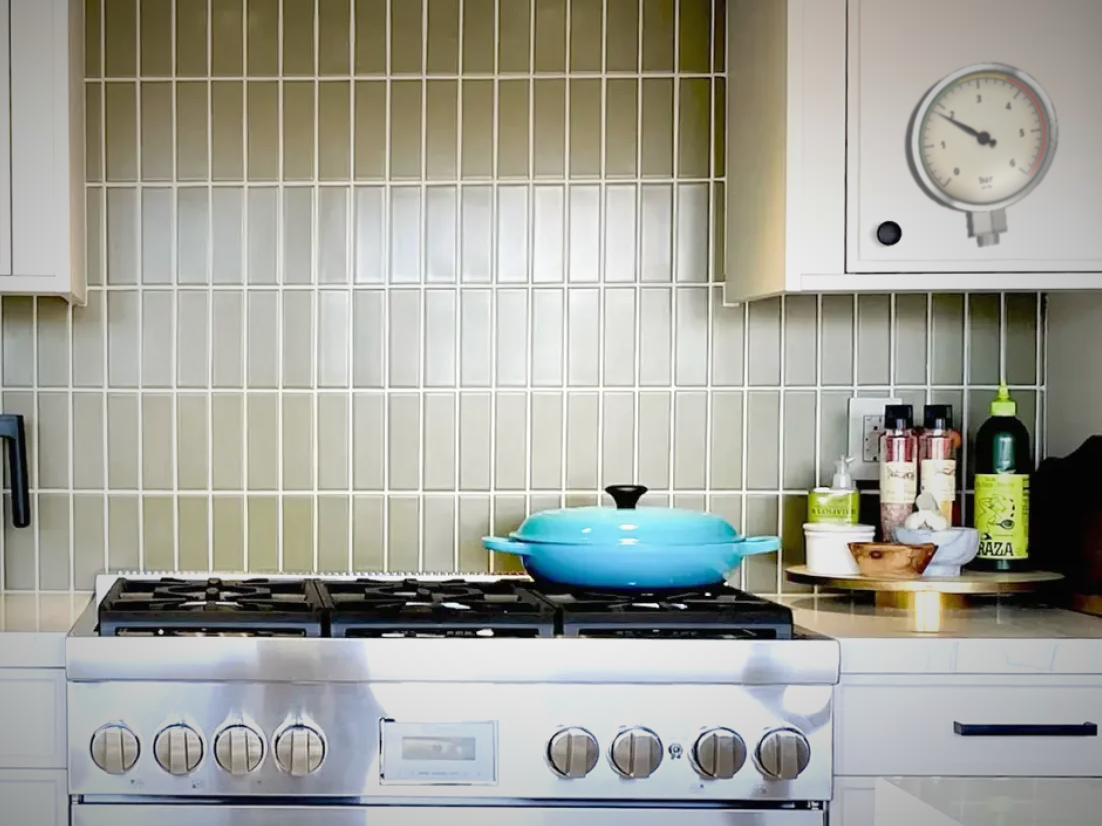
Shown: 1.8 bar
